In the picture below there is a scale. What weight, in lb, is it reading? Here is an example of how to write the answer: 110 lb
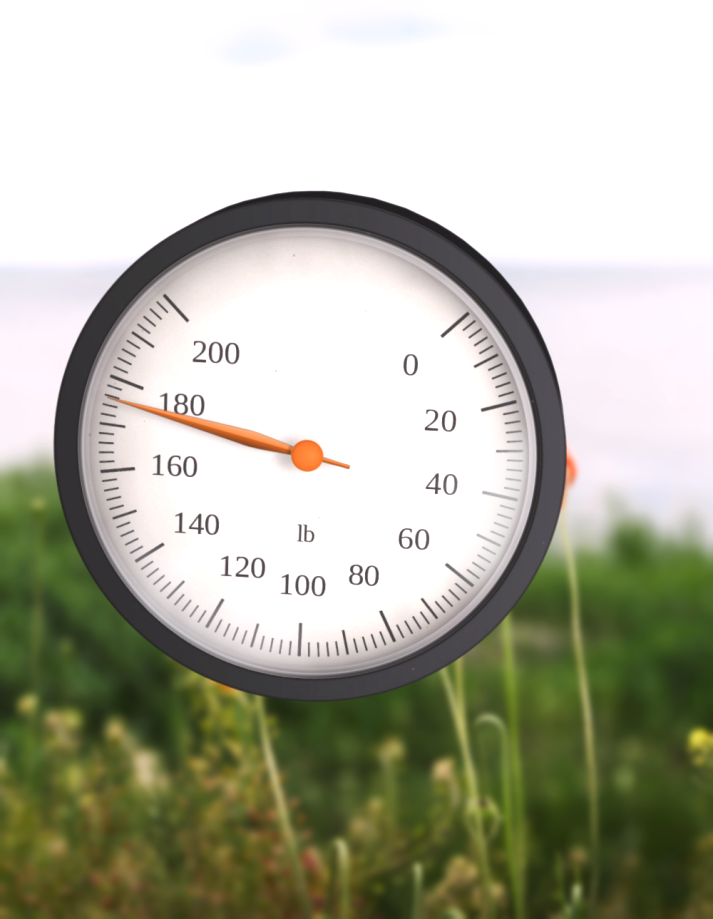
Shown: 176 lb
